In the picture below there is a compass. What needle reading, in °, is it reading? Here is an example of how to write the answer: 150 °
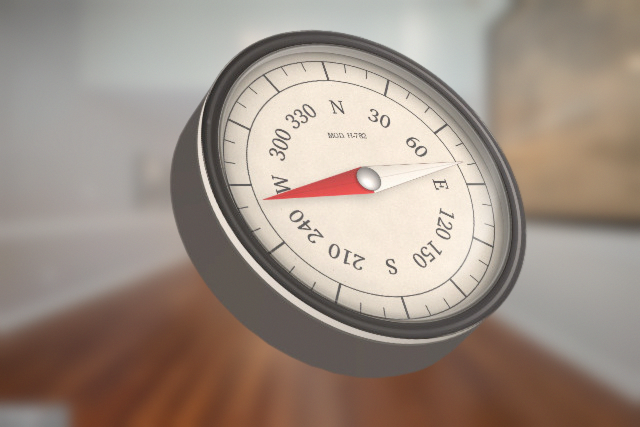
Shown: 260 °
